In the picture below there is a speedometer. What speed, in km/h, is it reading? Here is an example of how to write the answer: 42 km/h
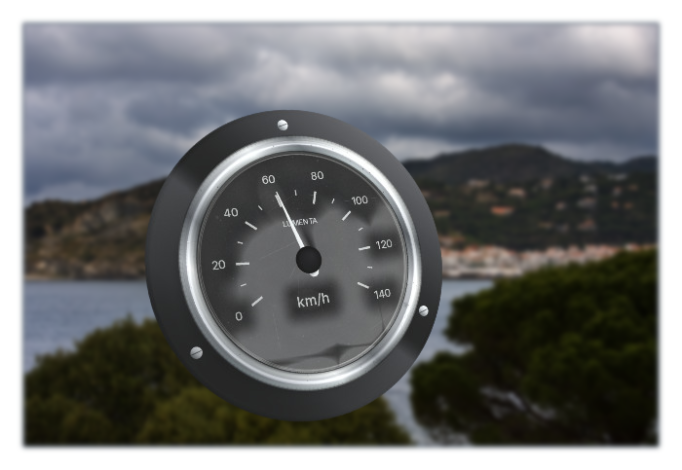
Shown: 60 km/h
